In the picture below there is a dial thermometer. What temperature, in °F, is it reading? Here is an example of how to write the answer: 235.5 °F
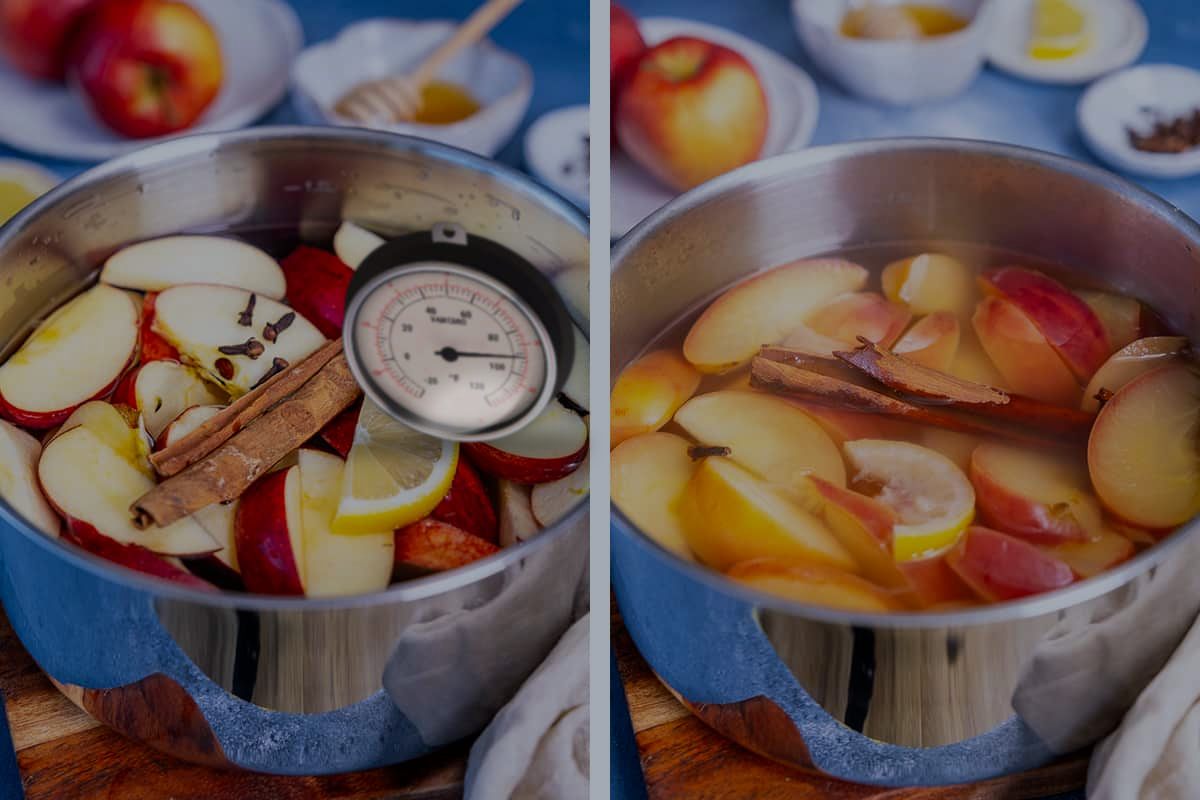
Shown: 90 °F
